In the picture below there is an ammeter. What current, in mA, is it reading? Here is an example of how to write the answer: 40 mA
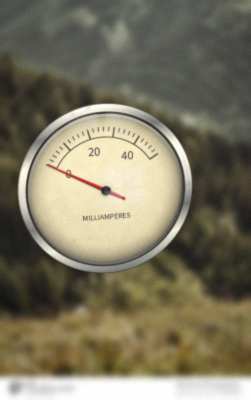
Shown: 0 mA
